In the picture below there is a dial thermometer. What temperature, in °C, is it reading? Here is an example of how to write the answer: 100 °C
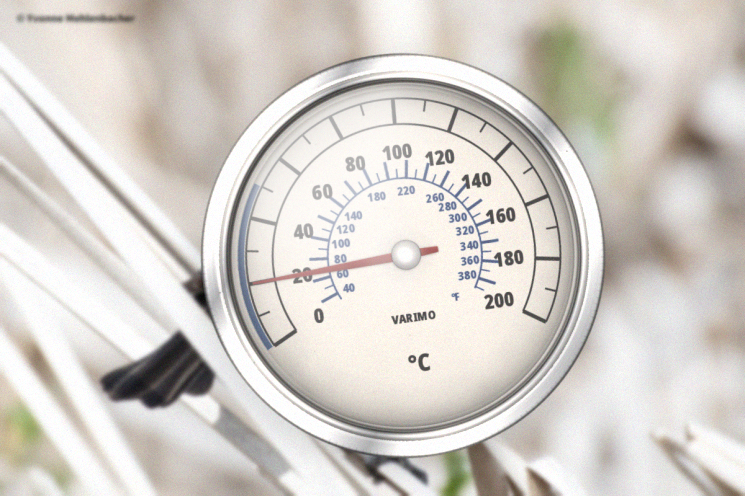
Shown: 20 °C
